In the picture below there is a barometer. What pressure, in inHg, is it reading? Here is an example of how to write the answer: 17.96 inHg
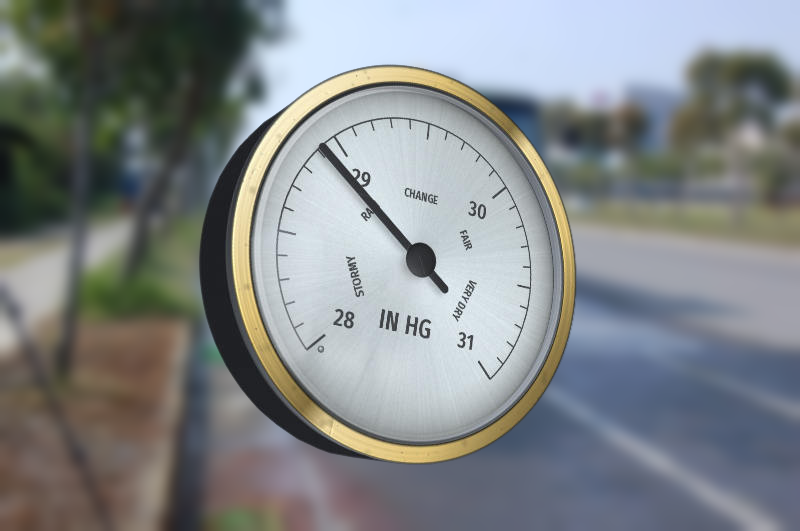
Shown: 28.9 inHg
